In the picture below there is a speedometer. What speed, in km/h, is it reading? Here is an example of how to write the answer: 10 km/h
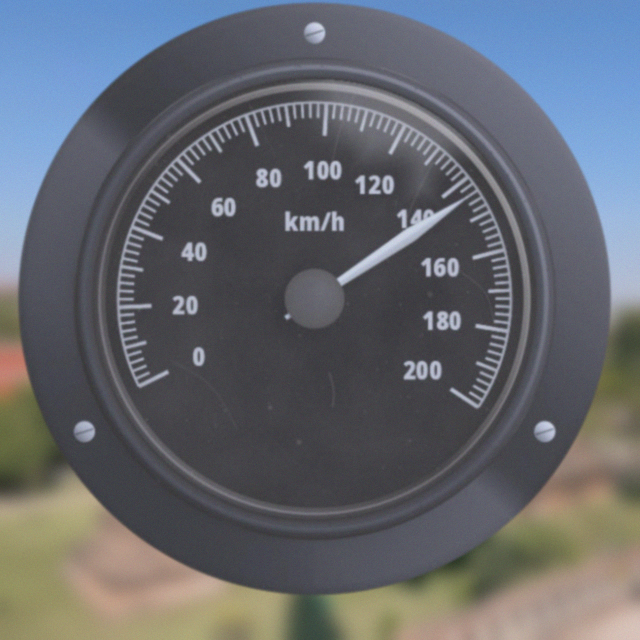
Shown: 144 km/h
